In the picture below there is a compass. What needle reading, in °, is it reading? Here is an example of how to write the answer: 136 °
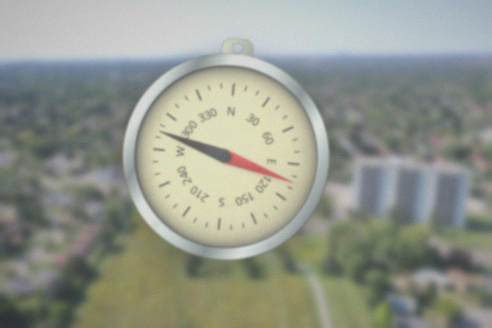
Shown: 105 °
